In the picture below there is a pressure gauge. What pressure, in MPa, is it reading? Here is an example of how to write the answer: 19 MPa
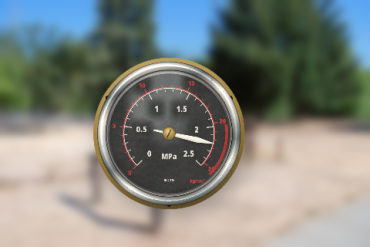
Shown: 2.2 MPa
